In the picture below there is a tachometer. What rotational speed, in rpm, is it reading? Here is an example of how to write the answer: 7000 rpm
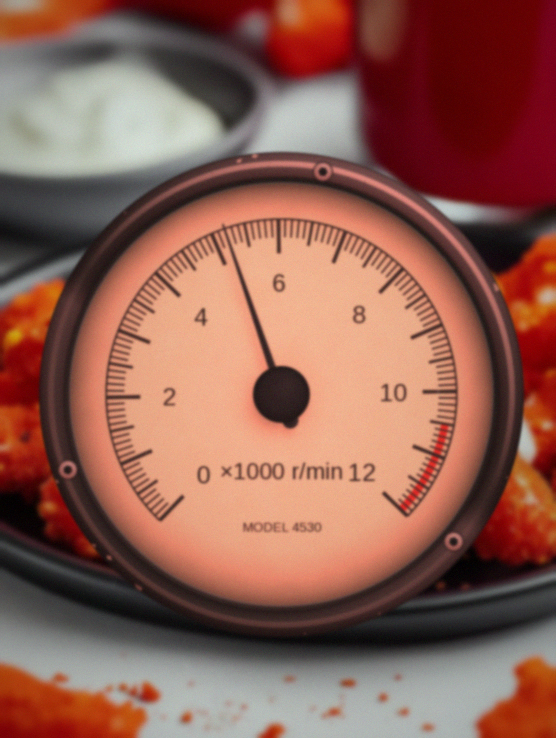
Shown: 5200 rpm
